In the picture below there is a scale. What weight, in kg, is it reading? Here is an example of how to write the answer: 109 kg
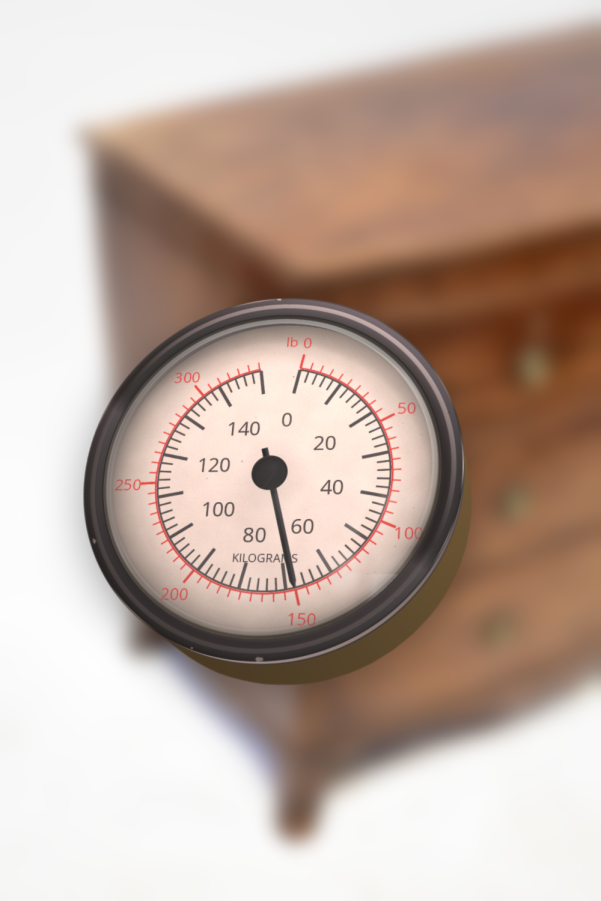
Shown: 68 kg
